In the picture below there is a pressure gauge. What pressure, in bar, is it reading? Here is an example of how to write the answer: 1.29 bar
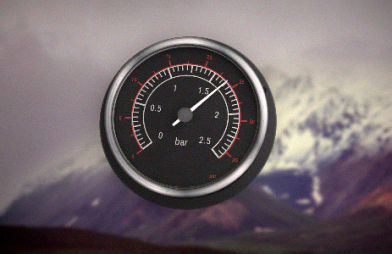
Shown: 1.65 bar
